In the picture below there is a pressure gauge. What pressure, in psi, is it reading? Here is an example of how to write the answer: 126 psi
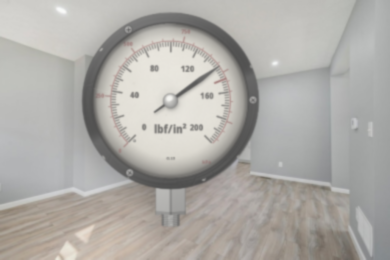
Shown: 140 psi
